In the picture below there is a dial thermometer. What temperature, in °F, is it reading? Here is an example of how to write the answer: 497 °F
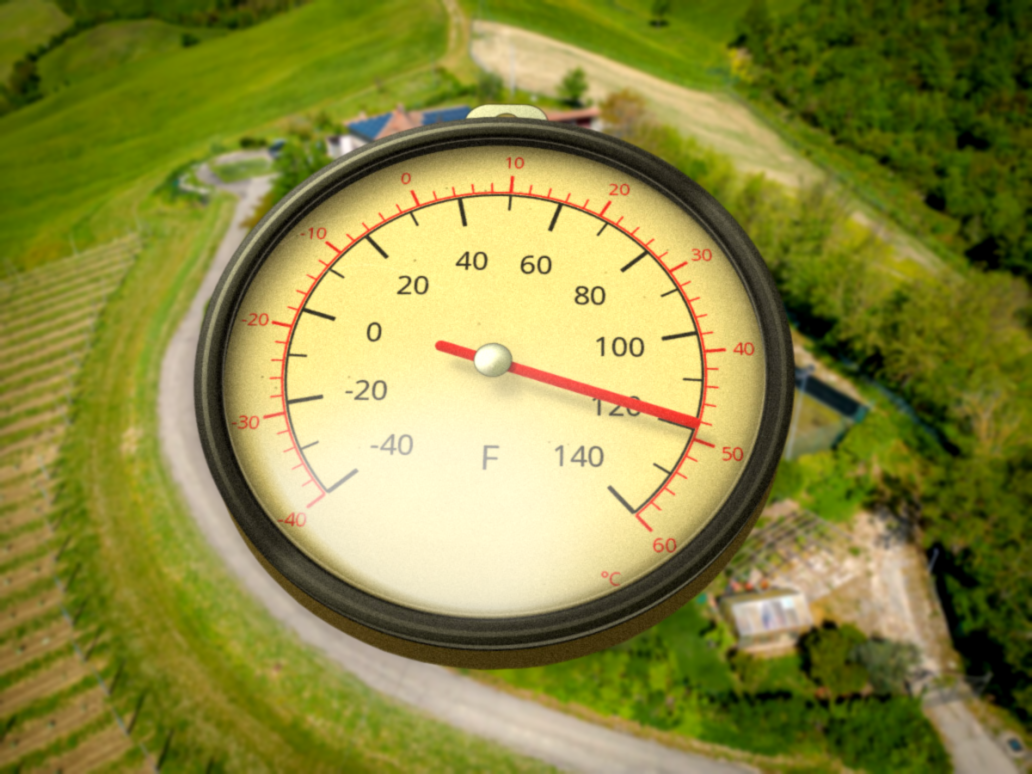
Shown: 120 °F
